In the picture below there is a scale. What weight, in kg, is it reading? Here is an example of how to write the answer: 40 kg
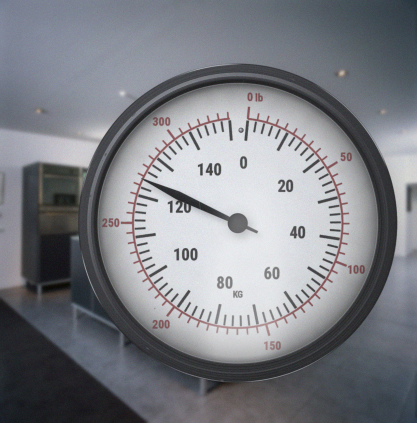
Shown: 124 kg
